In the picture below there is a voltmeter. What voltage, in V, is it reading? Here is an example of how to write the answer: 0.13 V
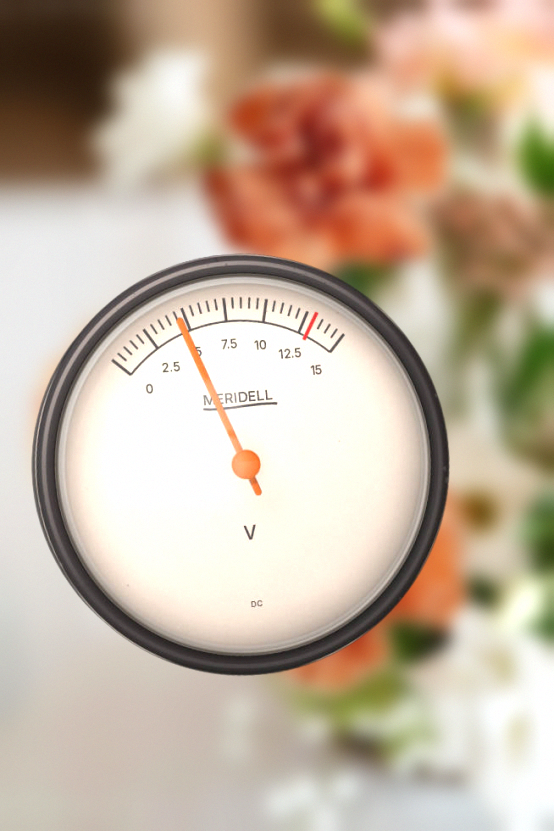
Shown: 4.5 V
